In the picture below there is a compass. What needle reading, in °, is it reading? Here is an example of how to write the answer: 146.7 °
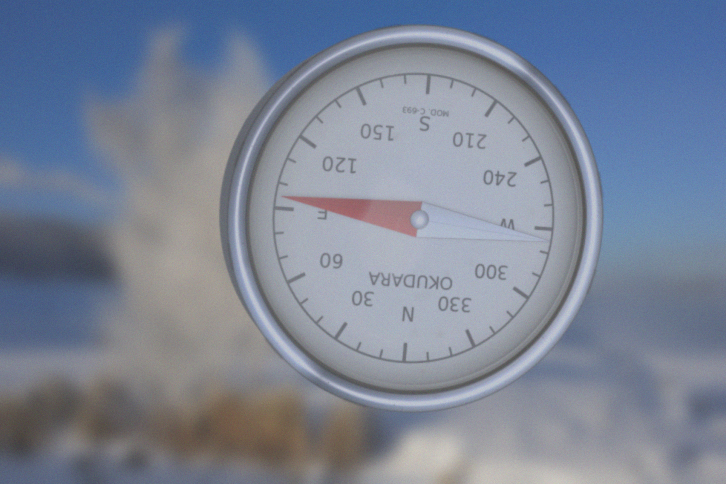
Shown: 95 °
